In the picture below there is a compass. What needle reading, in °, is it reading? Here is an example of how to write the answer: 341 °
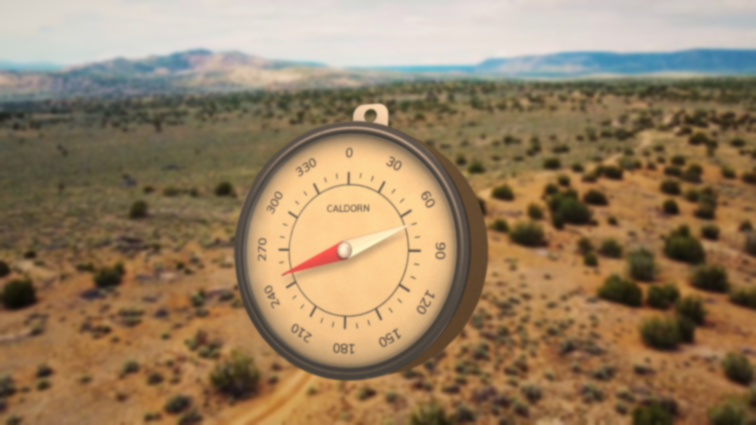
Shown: 250 °
